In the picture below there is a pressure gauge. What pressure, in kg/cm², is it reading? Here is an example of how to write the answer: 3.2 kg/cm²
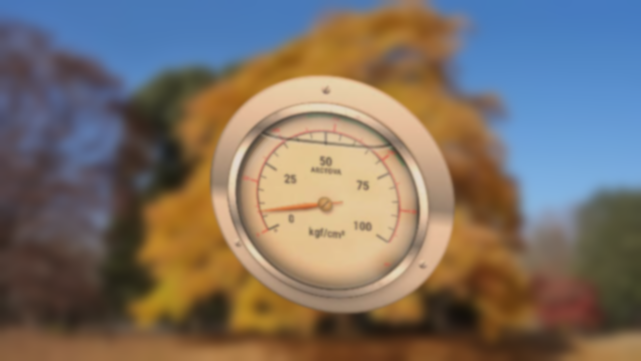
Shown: 7.5 kg/cm²
